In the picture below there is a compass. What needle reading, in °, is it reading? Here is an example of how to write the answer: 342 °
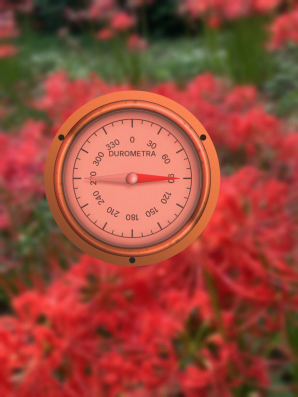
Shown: 90 °
